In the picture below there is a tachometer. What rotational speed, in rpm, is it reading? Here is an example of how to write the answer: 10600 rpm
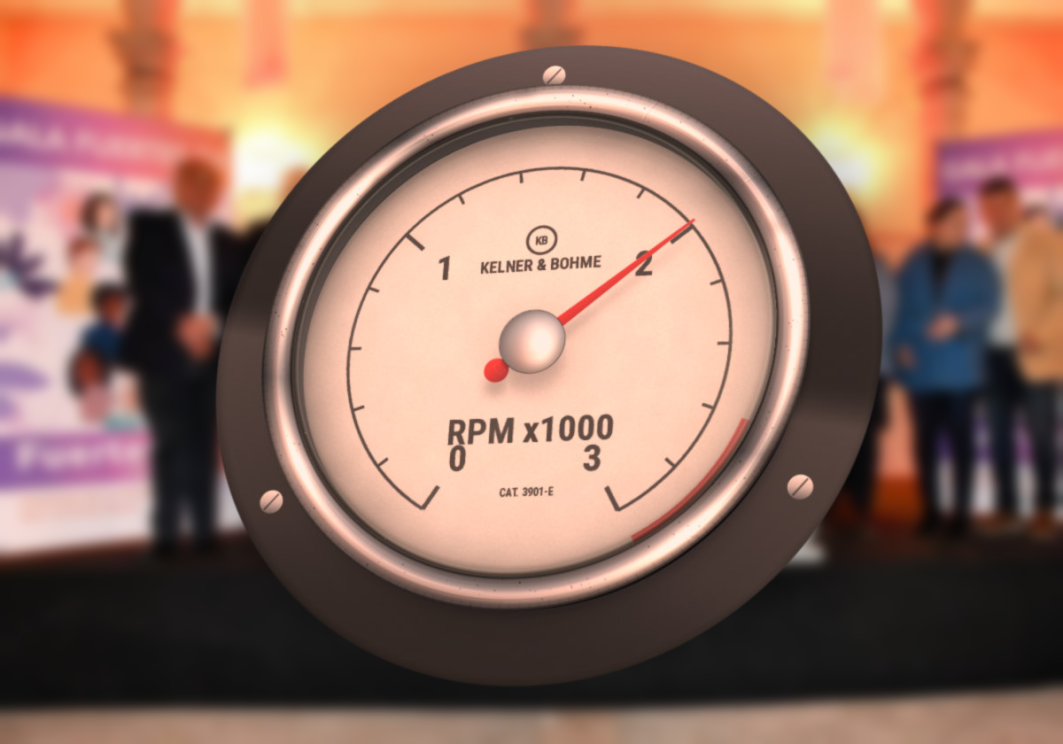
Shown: 2000 rpm
